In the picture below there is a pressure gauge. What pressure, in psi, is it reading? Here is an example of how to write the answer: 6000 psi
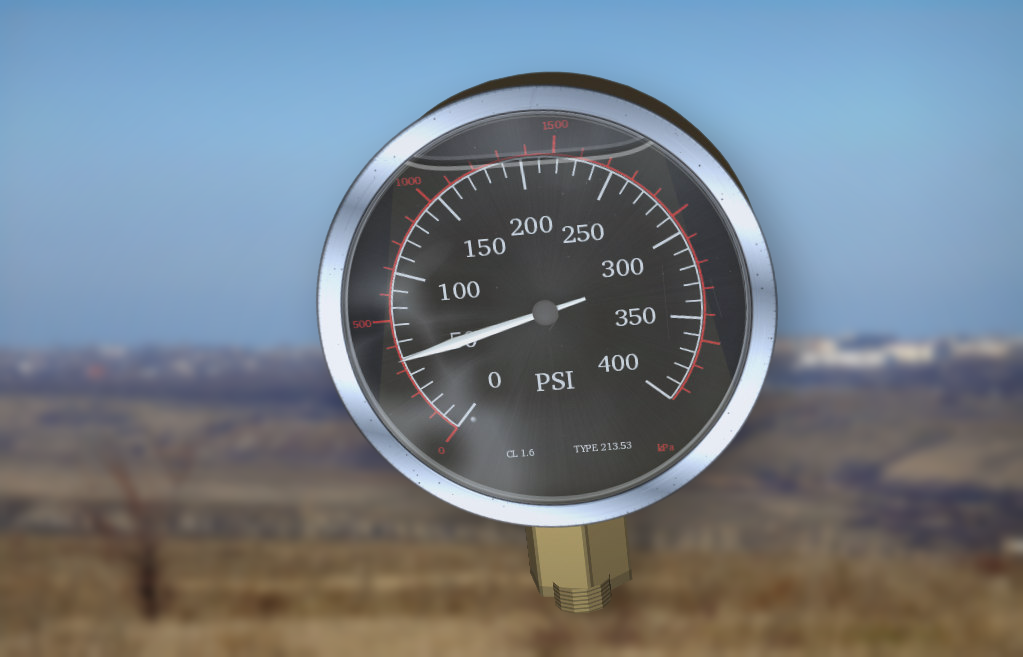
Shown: 50 psi
